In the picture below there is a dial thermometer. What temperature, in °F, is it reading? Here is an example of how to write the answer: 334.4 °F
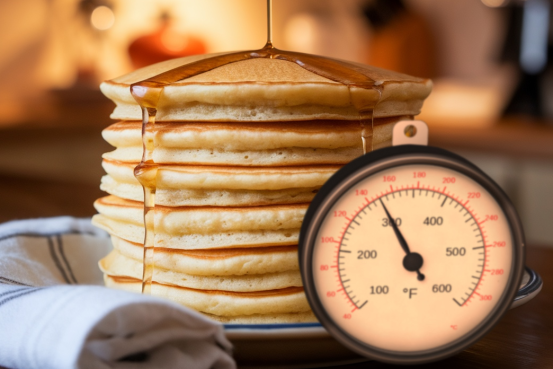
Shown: 300 °F
